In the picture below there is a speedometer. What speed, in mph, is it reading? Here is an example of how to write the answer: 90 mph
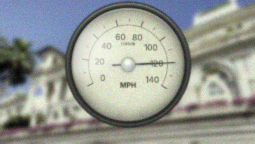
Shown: 120 mph
